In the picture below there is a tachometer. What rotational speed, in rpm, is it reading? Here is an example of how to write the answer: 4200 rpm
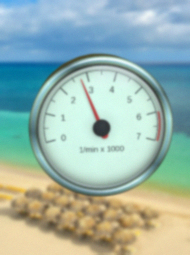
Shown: 2750 rpm
